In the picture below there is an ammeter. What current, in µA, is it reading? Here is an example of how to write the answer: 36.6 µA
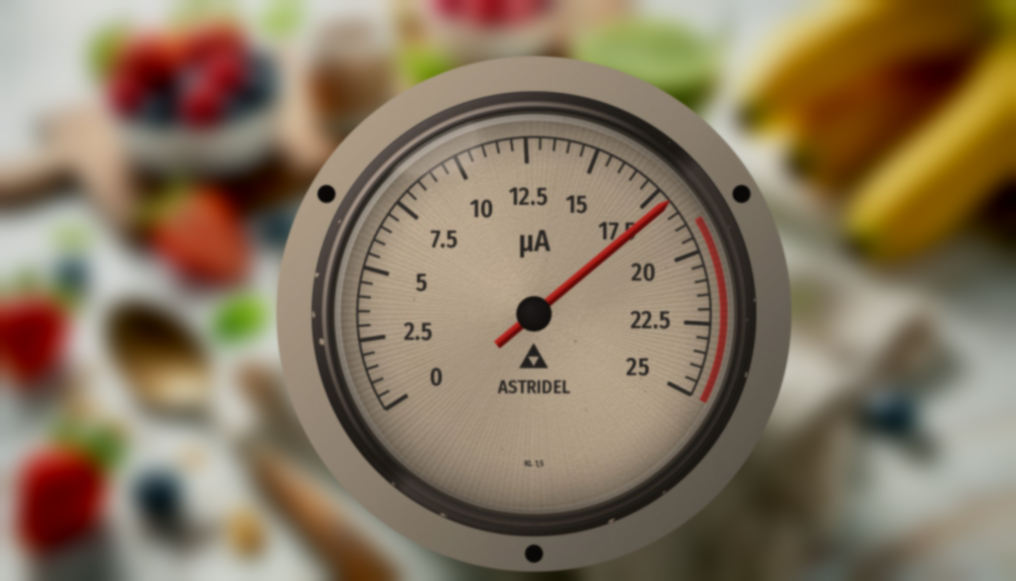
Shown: 18 µA
